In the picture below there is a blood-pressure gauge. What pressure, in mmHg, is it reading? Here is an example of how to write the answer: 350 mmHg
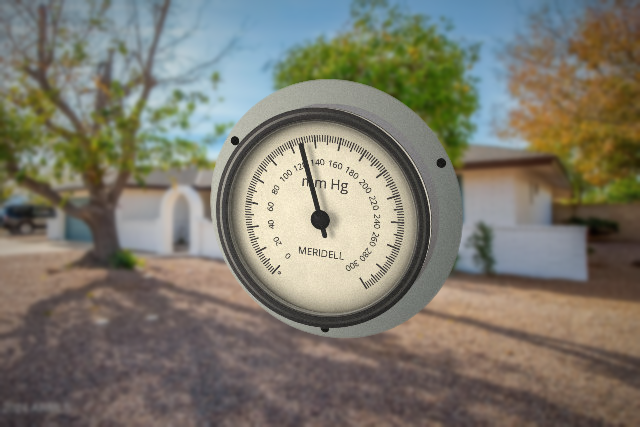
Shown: 130 mmHg
